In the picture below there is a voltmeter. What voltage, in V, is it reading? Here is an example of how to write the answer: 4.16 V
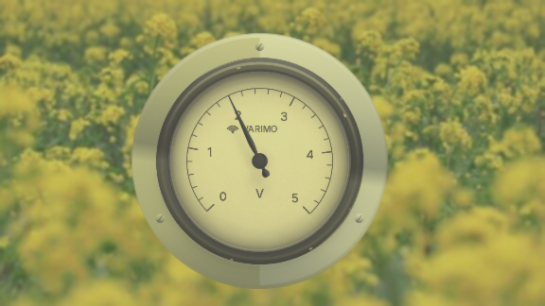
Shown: 2 V
